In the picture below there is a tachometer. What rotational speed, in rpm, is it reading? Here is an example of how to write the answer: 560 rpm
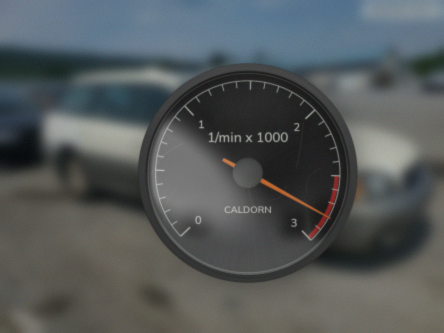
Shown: 2800 rpm
